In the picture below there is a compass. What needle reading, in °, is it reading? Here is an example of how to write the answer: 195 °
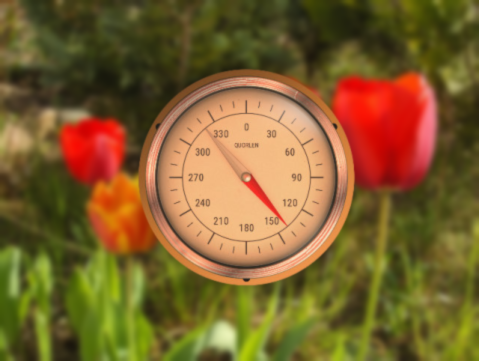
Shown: 140 °
